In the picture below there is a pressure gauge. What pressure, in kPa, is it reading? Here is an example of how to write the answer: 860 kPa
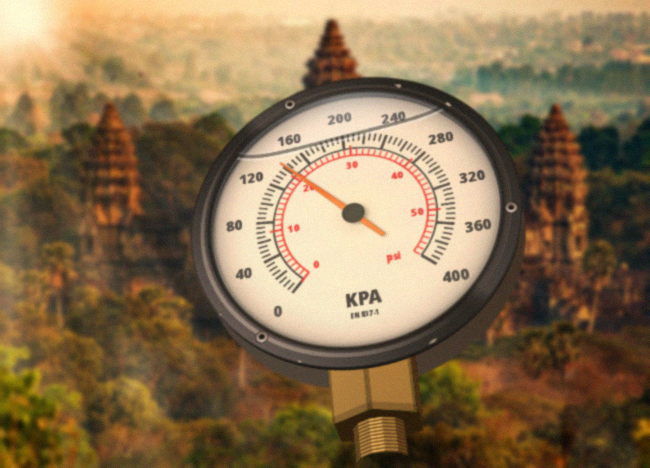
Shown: 140 kPa
